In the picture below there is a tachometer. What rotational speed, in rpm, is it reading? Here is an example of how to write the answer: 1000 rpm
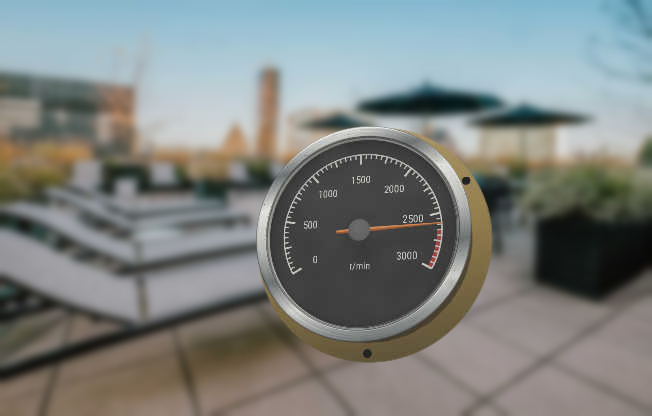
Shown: 2600 rpm
